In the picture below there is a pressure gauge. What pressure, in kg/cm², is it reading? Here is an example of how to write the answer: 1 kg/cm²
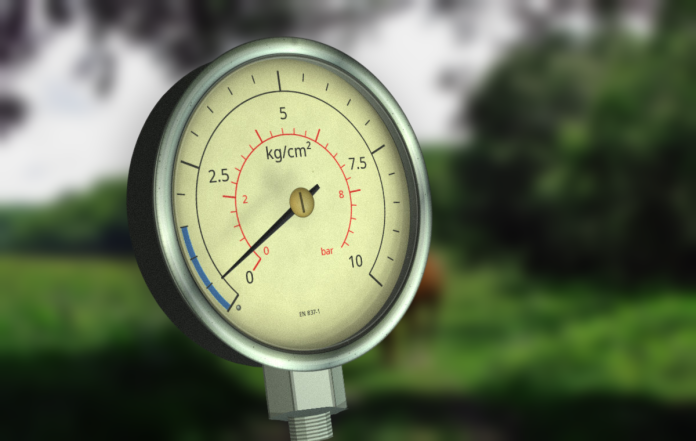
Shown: 0.5 kg/cm²
